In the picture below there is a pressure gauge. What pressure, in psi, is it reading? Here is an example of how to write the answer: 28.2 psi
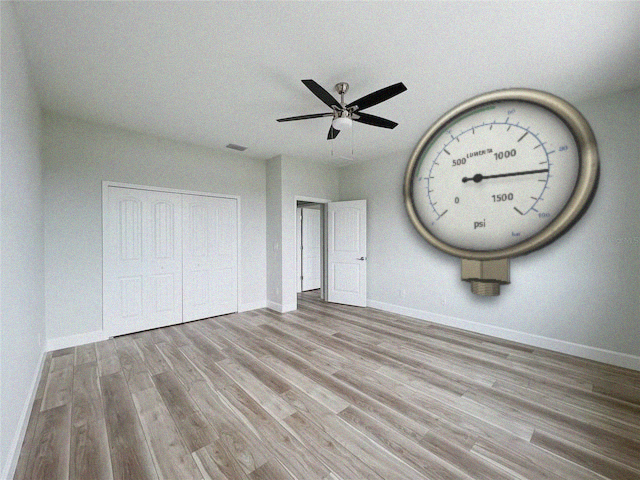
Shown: 1250 psi
